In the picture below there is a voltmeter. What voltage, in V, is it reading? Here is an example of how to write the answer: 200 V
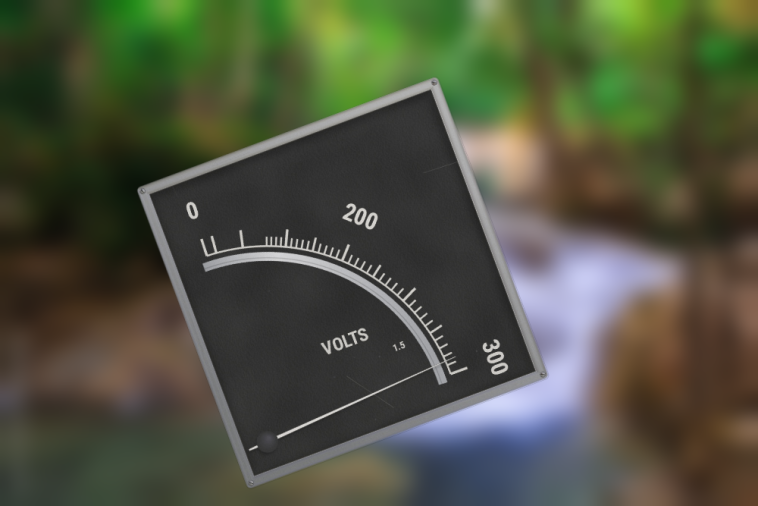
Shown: 292.5 V
